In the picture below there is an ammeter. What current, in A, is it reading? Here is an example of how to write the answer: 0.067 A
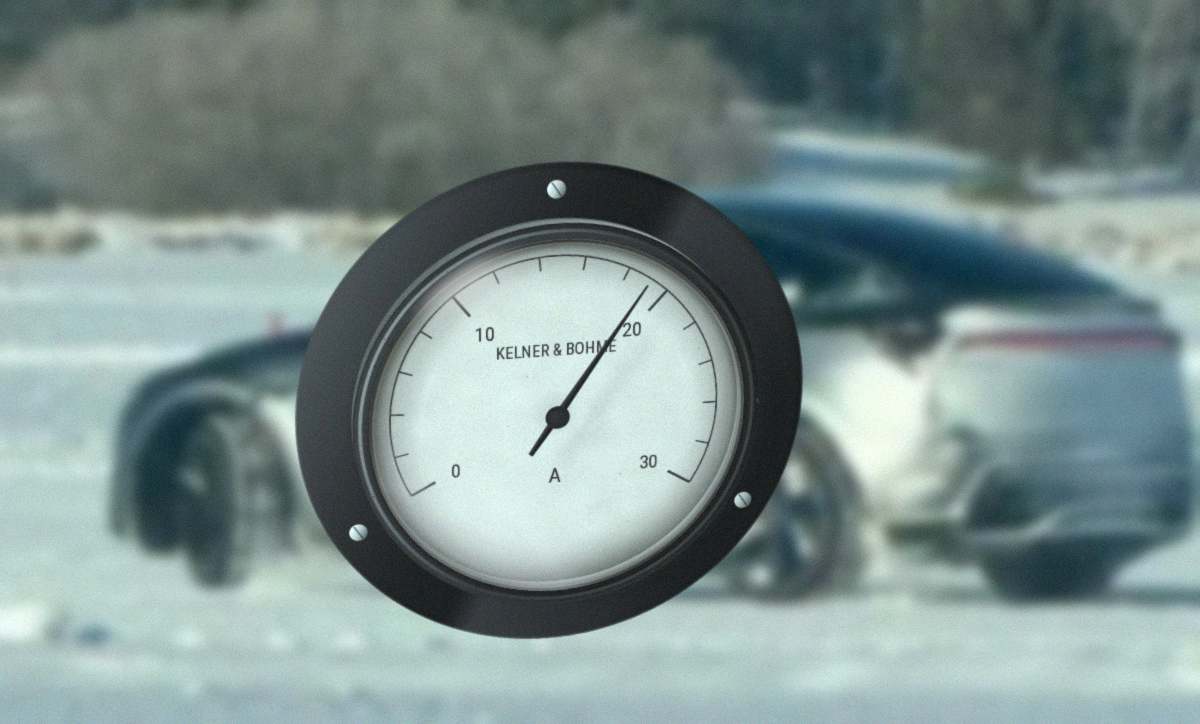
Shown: 19 A
